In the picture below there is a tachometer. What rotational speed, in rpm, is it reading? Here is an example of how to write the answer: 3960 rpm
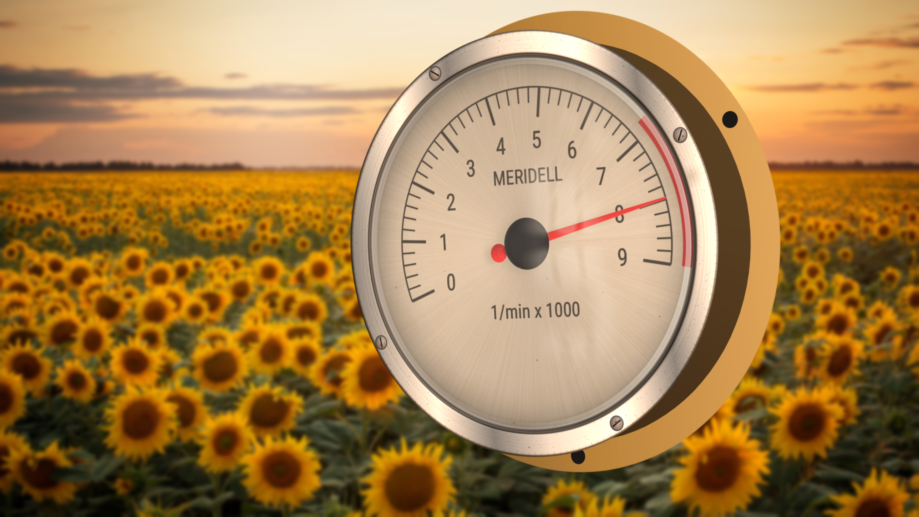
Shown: 8000 rpm
